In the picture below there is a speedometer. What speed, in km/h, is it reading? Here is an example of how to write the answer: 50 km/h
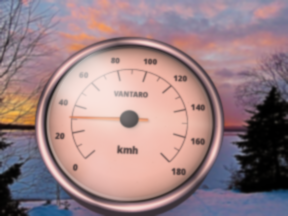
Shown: 30 km/h
